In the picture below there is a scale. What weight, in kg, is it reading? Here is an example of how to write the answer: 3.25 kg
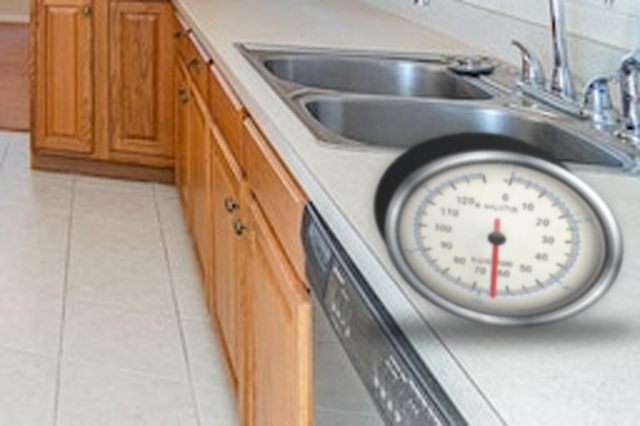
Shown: 65 kg
